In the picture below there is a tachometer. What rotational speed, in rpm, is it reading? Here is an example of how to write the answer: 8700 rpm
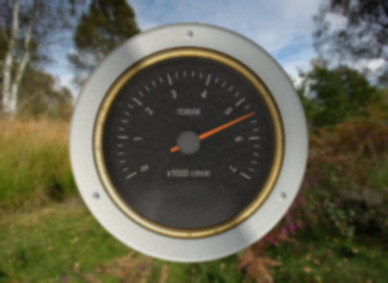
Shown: 5400 rpm
